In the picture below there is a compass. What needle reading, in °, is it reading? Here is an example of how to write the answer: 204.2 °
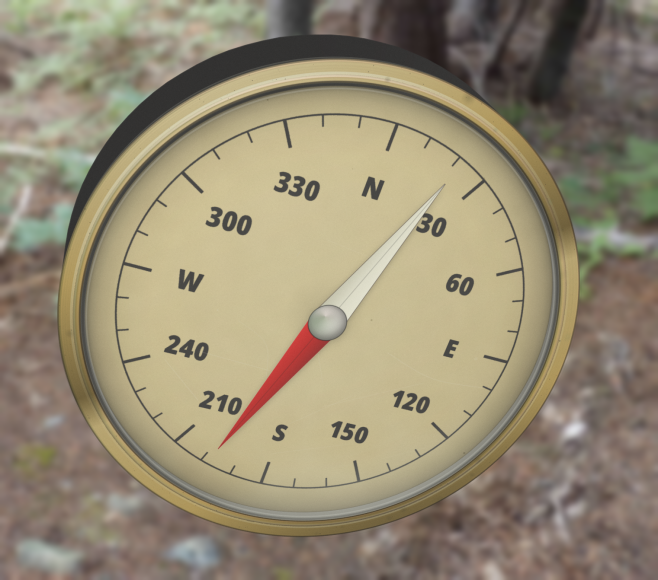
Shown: 200 °
